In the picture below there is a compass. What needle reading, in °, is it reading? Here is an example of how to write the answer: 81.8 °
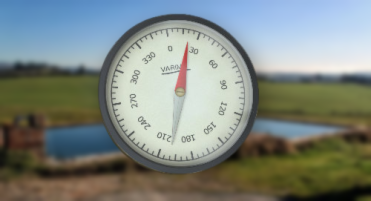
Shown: 20 °
